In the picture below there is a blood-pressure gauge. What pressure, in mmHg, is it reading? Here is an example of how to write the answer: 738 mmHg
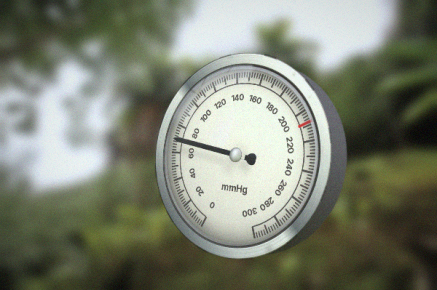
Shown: 70 mmHg
